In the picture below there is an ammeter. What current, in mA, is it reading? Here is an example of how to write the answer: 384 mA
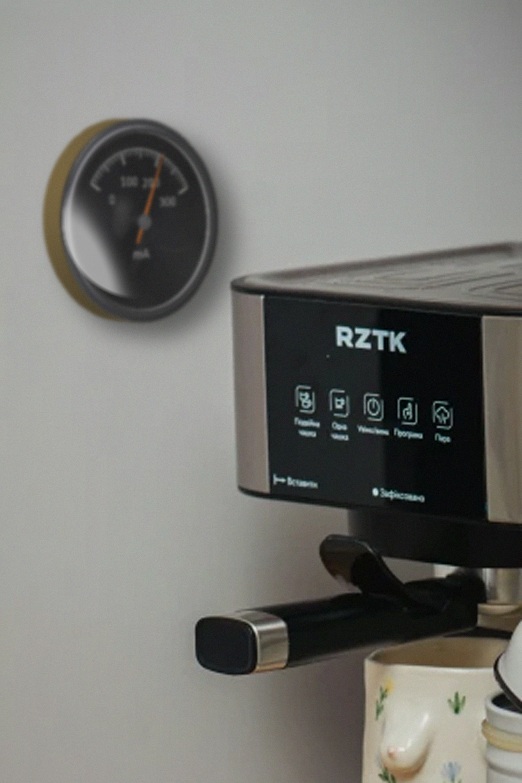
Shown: 200 mA
